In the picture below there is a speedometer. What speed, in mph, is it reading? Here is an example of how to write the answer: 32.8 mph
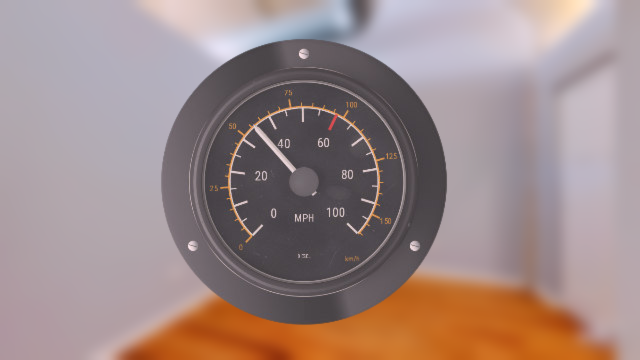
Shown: 35 mph
